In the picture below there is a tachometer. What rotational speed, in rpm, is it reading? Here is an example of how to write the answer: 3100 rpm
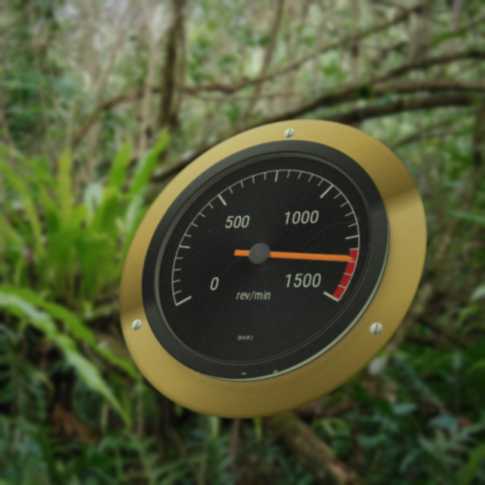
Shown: 1350 rpm
